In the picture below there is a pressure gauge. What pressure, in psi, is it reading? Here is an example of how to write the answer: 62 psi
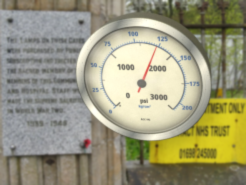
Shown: 1750 psi
